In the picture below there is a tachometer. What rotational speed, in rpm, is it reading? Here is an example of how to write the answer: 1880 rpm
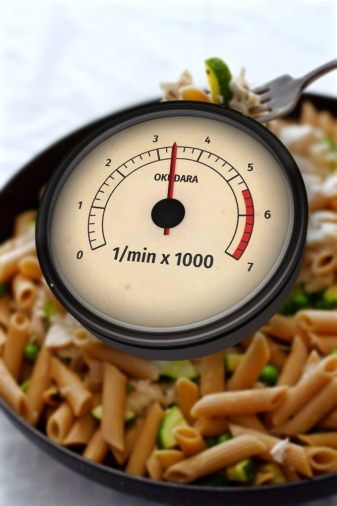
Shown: 3400 rpm
